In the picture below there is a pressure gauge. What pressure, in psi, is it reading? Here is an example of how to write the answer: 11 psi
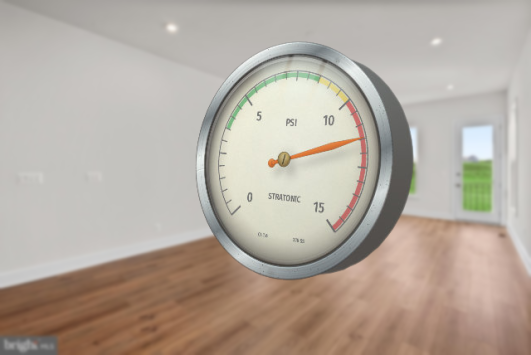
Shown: 11.5 psi
